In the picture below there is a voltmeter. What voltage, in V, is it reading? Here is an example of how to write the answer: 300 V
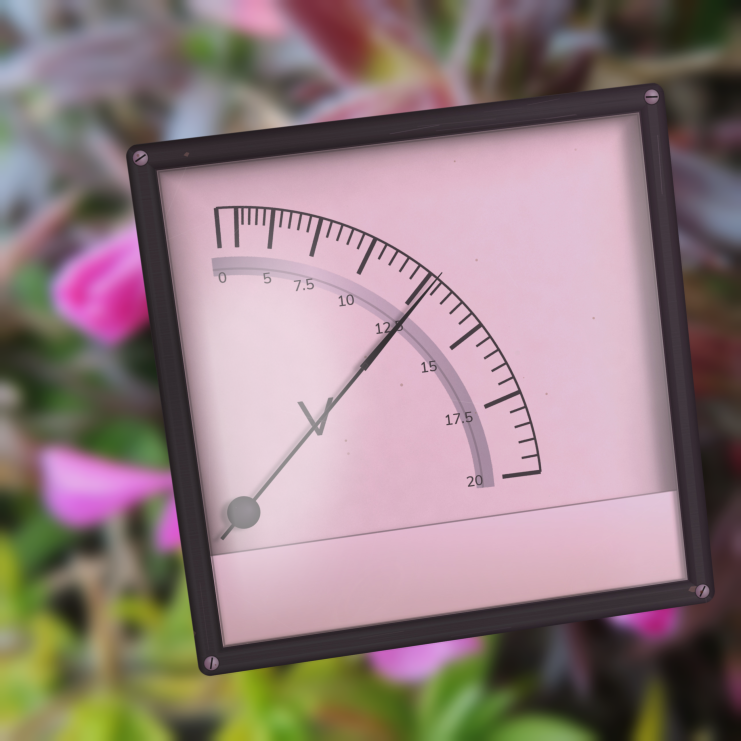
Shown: 12.75 V
